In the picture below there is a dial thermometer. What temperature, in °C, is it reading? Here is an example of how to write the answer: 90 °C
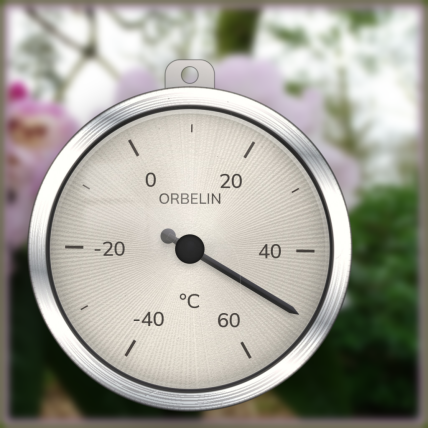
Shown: 50 °C
